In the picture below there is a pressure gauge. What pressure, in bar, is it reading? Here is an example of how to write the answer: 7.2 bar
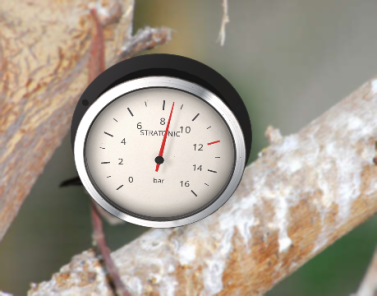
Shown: 8.5 bar
